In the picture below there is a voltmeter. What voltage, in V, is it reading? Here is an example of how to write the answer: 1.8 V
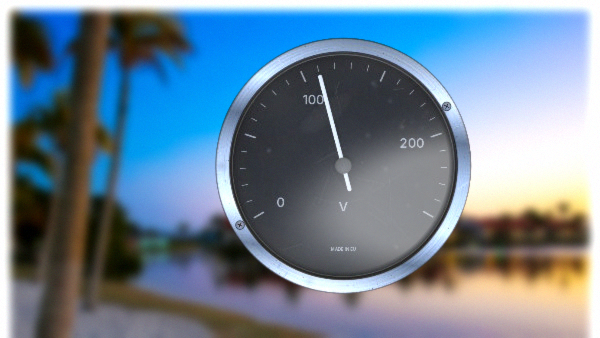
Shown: 110 V
